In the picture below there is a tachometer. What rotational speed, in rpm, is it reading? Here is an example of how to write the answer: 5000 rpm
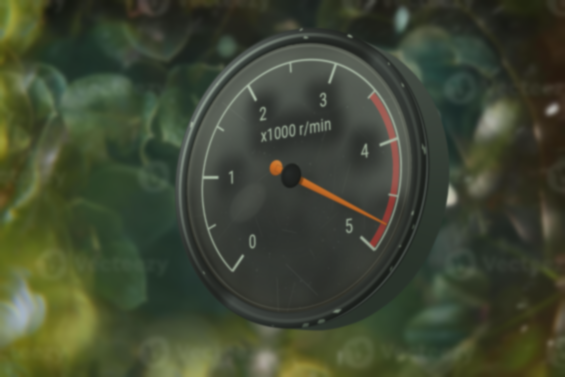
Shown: 4750 rpm
